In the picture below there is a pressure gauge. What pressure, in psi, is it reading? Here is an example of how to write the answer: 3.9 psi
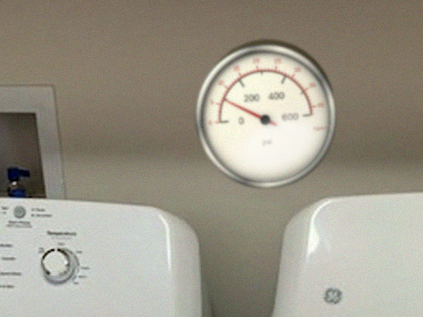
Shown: 100 psi
